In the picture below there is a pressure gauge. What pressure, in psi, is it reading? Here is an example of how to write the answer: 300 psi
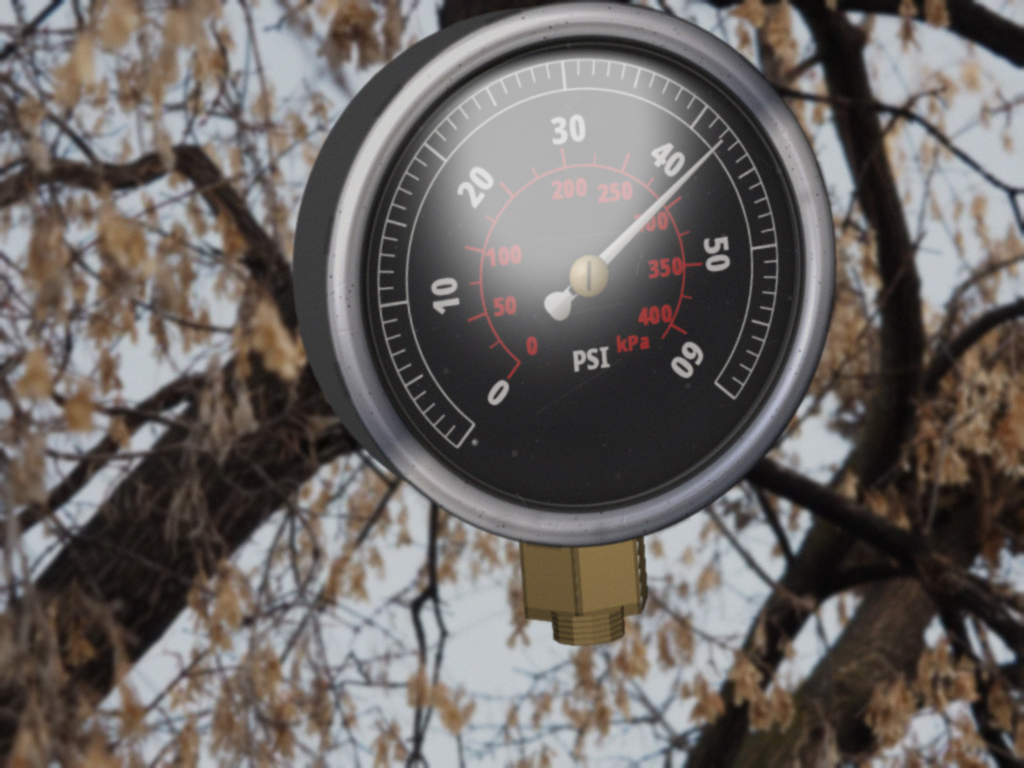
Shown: 42 psi
